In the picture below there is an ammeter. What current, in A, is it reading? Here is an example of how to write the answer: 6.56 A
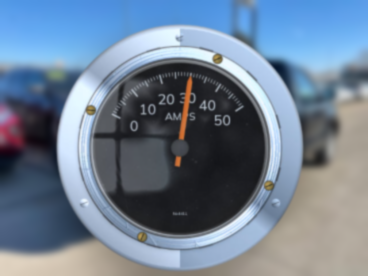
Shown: 30 A
